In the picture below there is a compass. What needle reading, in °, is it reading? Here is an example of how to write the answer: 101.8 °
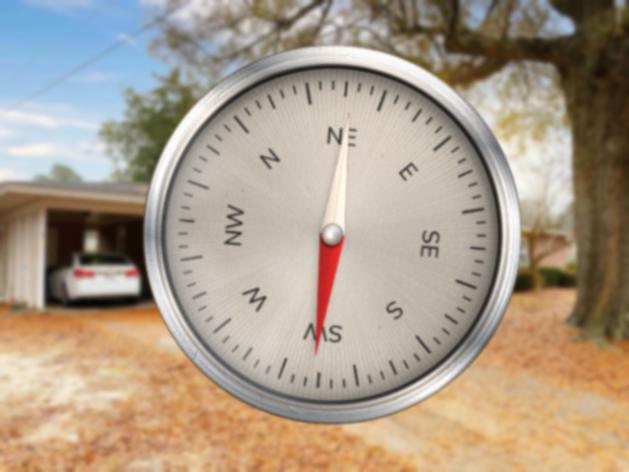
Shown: 227.5 °
